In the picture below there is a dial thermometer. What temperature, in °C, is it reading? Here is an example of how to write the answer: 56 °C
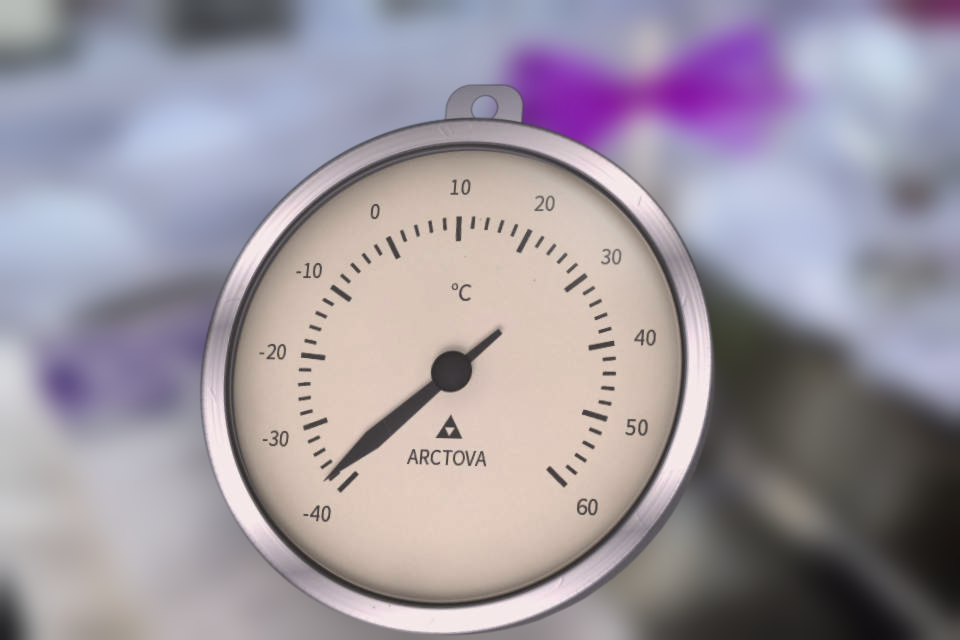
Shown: -38 °C
